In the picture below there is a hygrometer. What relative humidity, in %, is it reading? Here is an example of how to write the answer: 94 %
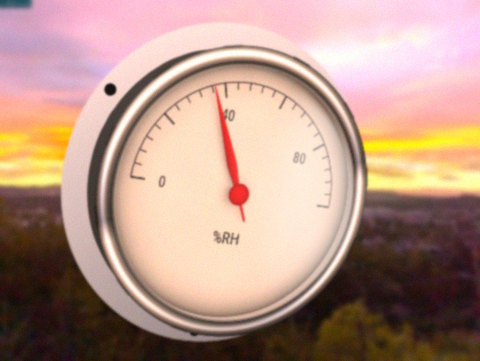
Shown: 36 %
